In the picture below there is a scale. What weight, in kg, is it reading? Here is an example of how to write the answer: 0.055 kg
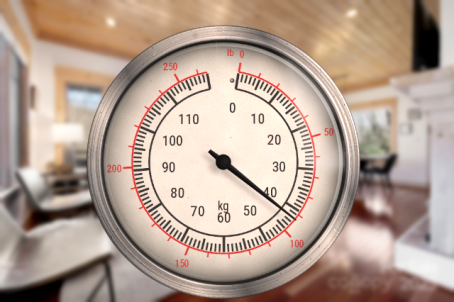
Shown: 42 kg
